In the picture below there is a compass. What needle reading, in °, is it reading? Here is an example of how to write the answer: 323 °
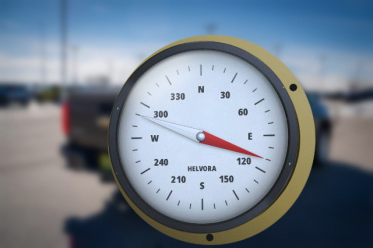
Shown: 110 °
